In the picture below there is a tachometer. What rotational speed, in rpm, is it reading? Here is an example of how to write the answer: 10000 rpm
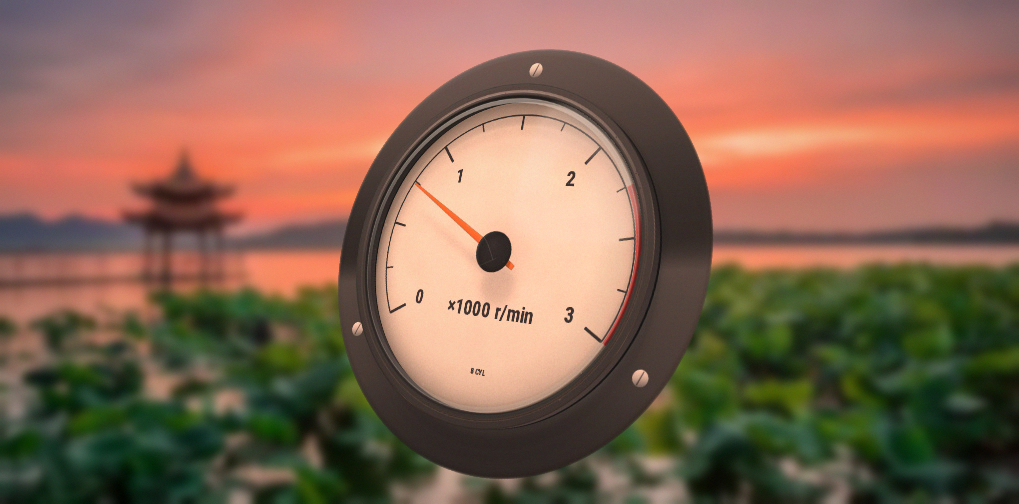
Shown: 750 rpm
